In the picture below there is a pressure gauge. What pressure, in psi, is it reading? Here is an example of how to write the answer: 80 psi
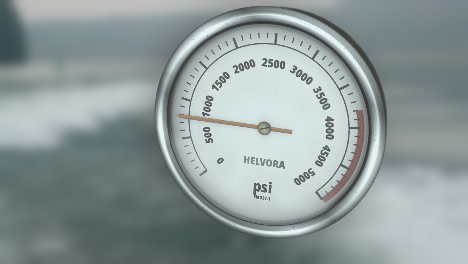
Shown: 800 psi
